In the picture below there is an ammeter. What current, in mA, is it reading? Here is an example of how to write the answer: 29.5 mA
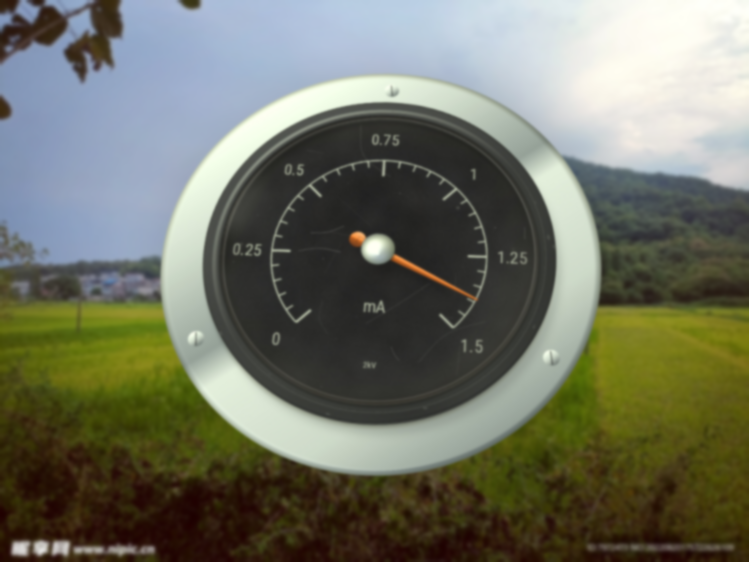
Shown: 1.4 mA
